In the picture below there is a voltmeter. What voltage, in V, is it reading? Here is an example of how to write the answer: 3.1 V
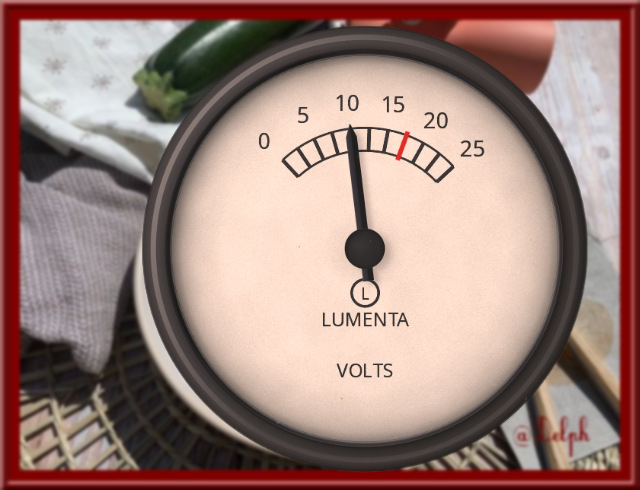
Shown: 10 V
